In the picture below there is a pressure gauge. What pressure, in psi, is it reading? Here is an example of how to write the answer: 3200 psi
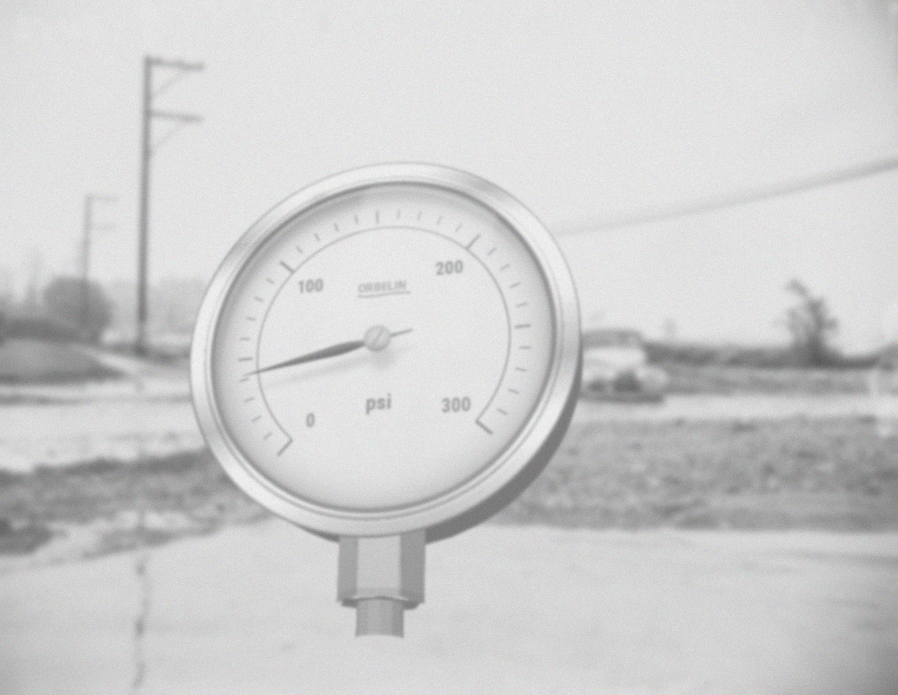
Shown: 40 psi
